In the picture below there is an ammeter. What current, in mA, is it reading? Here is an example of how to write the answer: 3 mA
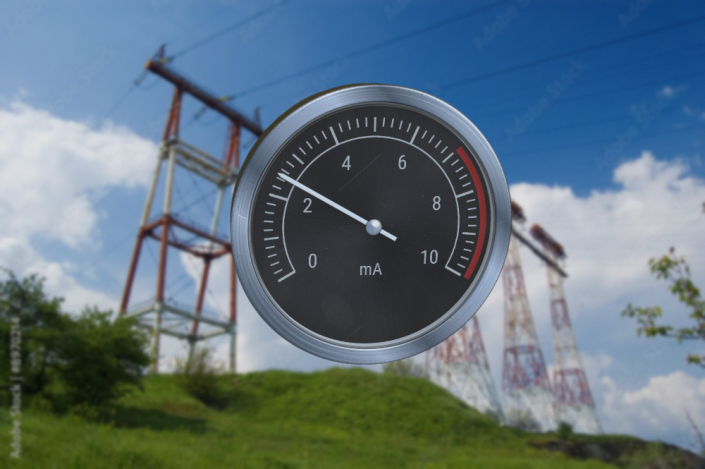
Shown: 2.5 mA
